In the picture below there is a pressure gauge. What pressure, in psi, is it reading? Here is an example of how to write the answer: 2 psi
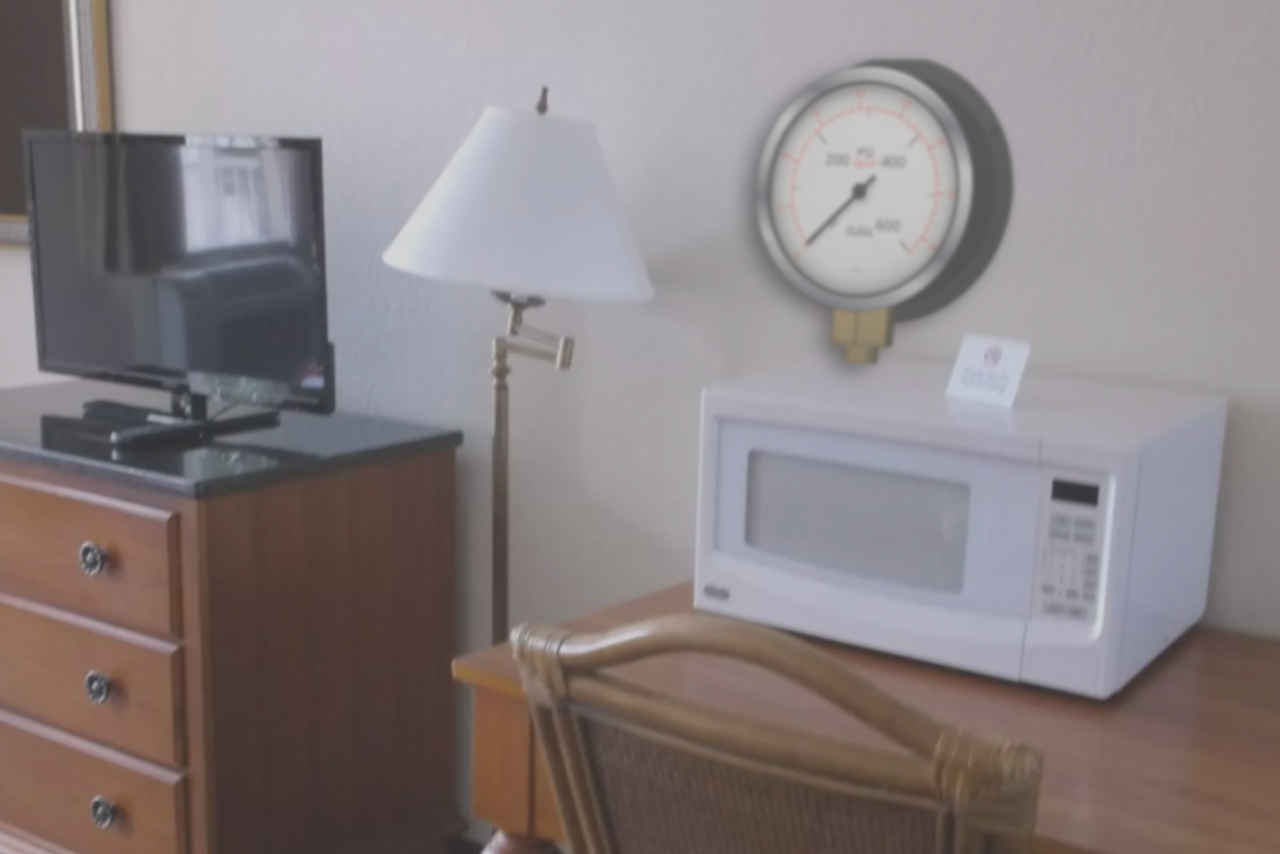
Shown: 0 psi
